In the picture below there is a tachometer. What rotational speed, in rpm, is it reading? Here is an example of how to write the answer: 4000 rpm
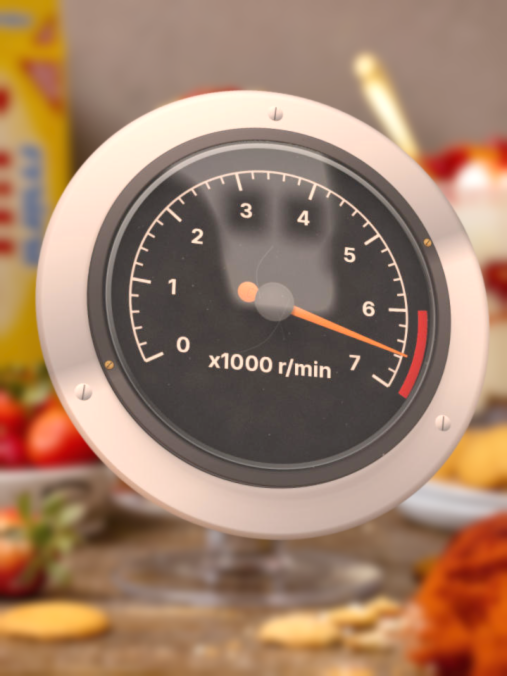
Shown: 6600 rpm
